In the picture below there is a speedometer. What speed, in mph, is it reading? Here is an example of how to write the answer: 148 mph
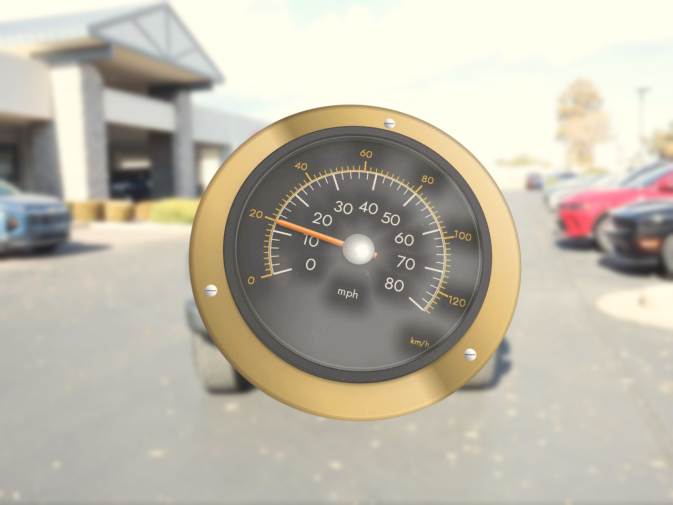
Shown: 12 mph
